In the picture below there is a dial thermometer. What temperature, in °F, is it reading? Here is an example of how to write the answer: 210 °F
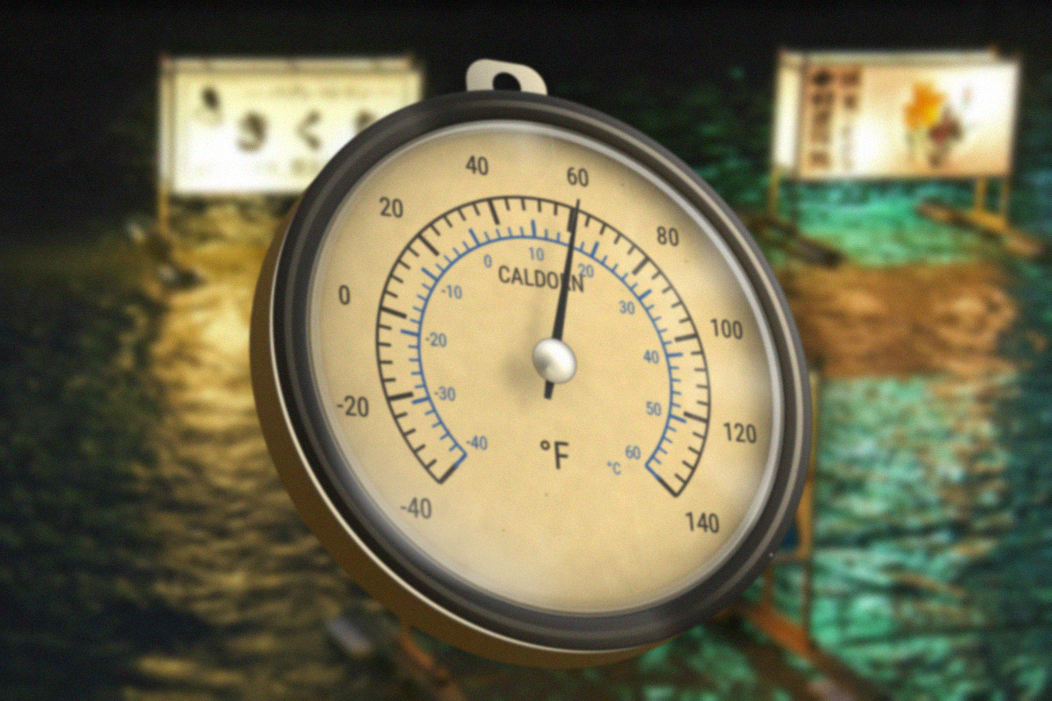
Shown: 60 °F
